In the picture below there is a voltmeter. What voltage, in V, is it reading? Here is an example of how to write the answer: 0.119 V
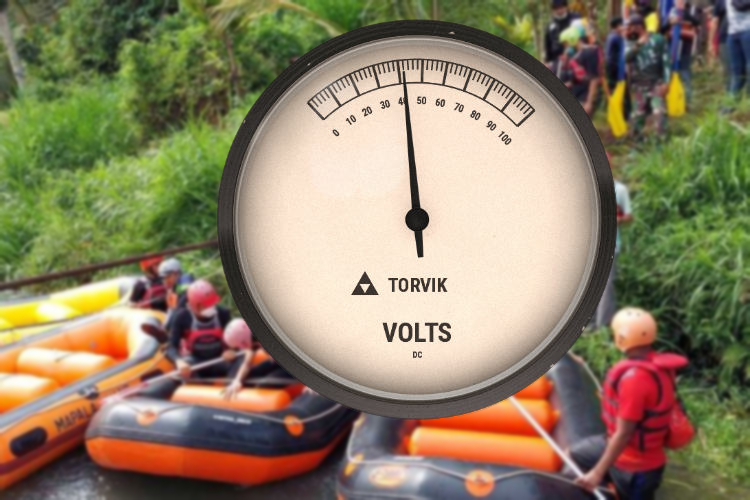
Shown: 42 V
